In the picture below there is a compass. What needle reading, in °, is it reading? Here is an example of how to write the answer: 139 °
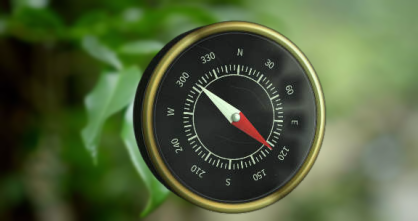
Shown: 125 °
